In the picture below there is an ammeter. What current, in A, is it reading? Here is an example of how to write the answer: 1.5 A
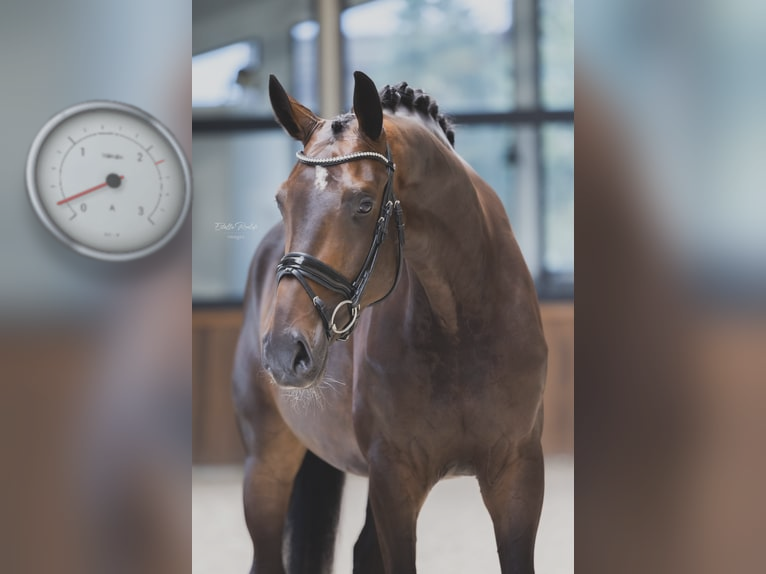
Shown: 0.2 A
